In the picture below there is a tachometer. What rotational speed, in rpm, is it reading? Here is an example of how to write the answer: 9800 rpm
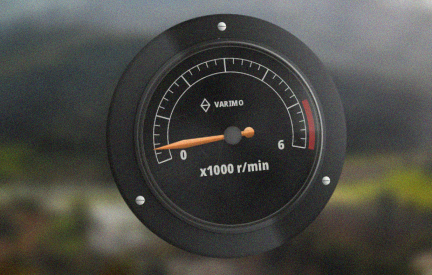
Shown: 300 rpm
